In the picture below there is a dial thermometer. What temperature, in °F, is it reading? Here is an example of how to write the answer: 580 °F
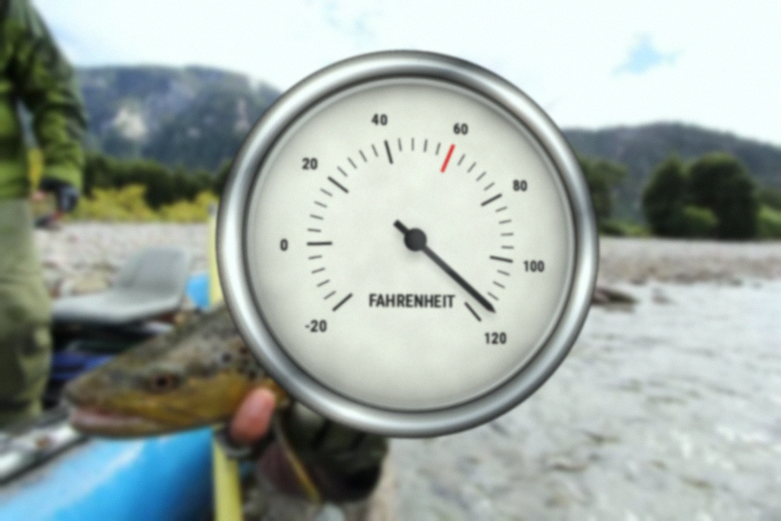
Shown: 116 °F
